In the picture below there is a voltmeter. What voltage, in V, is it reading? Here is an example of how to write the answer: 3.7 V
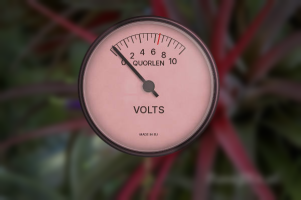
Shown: 0.5 V
